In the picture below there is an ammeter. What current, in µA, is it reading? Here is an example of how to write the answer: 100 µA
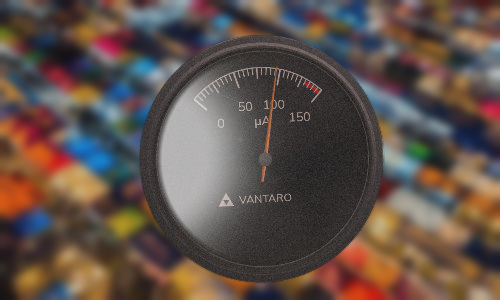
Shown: 95 µA
